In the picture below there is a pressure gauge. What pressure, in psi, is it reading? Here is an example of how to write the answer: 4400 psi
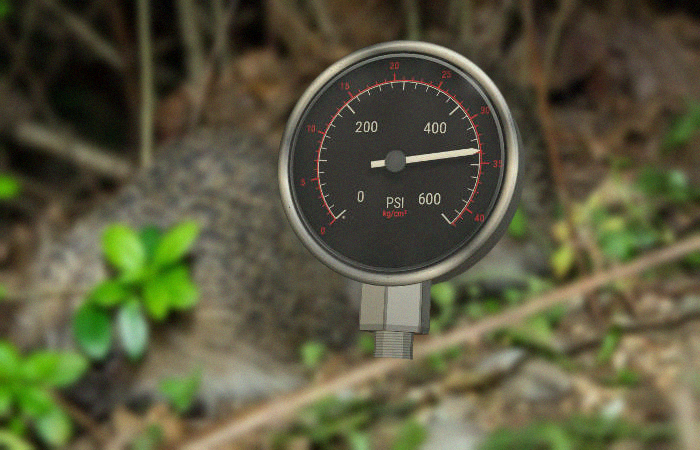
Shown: 480 psi
